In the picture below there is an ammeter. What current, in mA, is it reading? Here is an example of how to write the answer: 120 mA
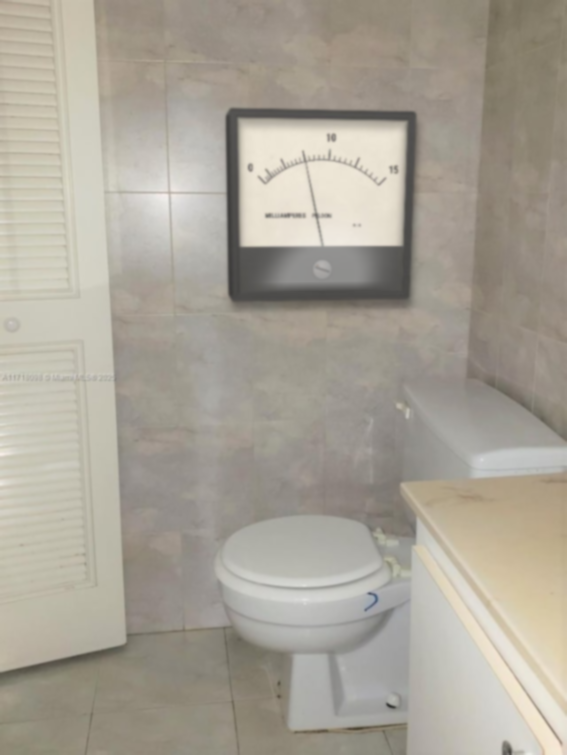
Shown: 7.5 mA
